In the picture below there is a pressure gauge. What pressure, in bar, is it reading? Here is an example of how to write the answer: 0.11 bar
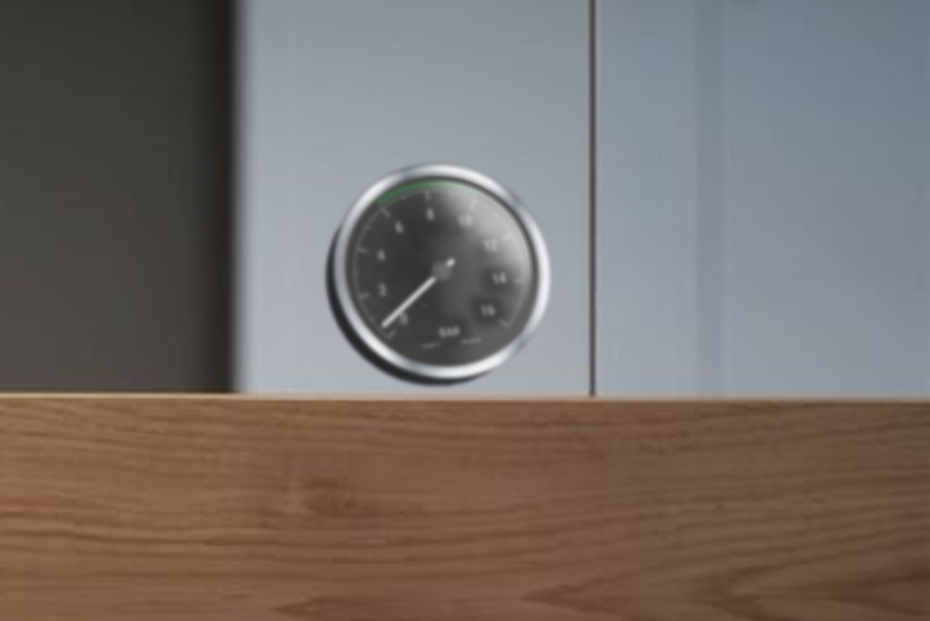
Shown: 0.5 bar
